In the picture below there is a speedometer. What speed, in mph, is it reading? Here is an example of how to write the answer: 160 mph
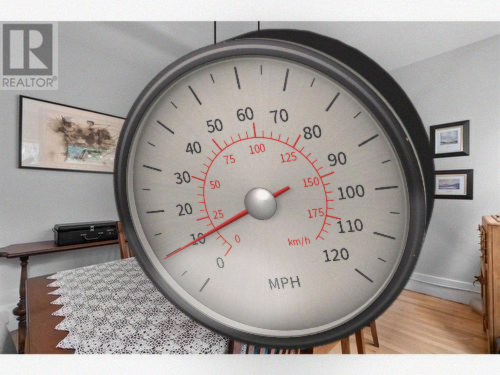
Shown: 10 mph
